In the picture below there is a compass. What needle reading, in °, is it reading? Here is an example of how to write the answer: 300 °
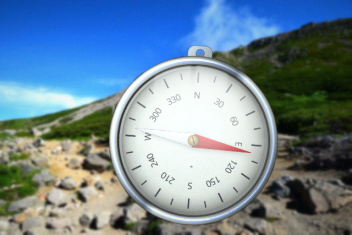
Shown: 97.5 °
